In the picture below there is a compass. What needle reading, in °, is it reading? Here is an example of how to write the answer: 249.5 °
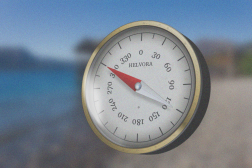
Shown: 300 °
